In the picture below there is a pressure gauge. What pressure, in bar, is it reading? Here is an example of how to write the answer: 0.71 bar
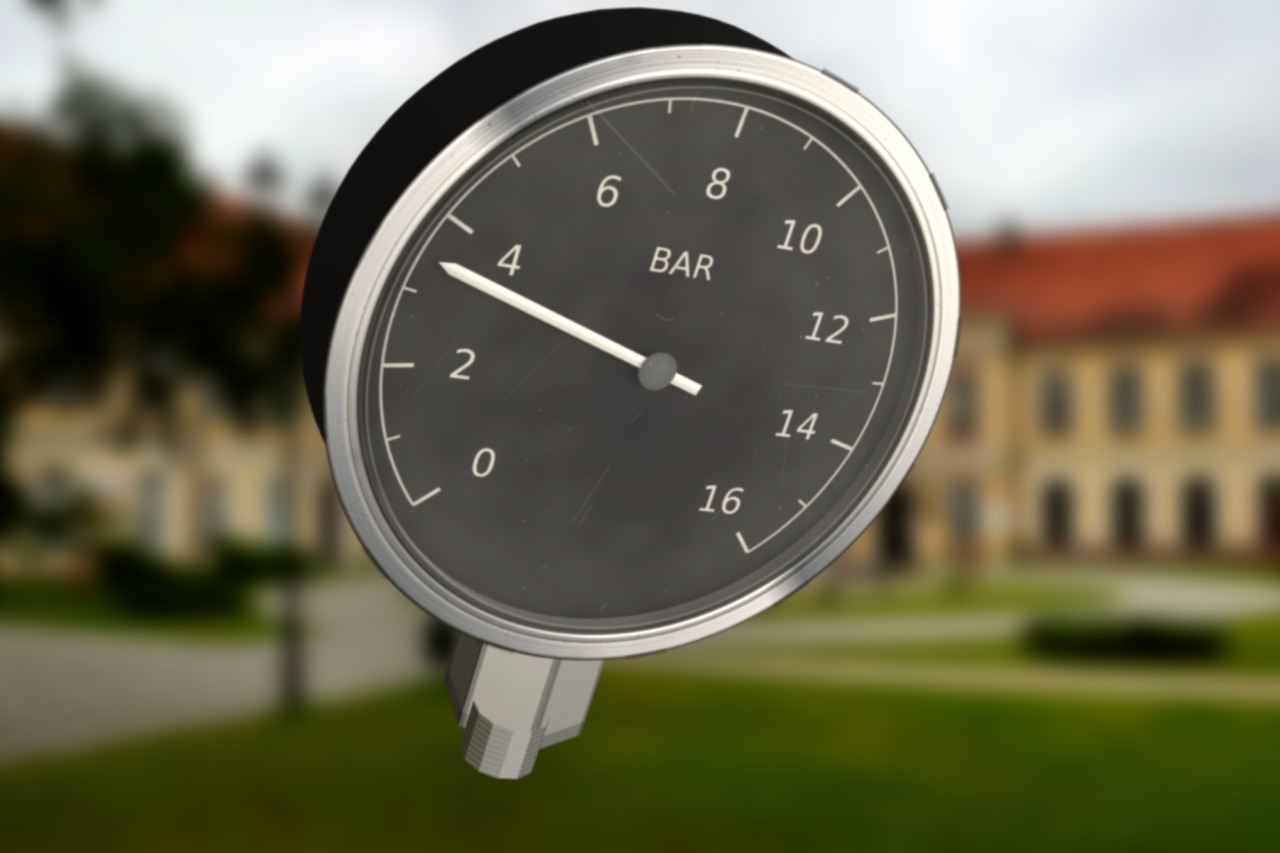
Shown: 3.5 bar
